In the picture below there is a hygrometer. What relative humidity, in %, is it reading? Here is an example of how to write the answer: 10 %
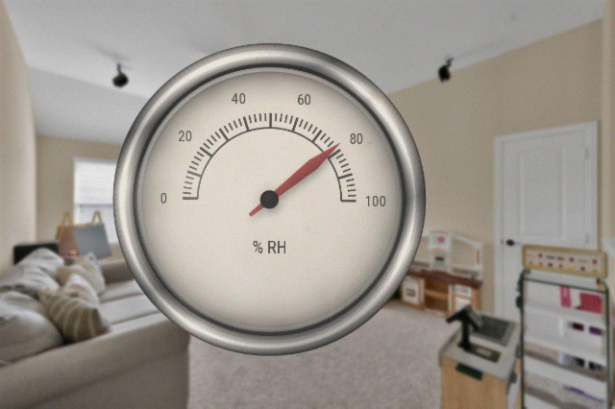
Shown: 78 %
